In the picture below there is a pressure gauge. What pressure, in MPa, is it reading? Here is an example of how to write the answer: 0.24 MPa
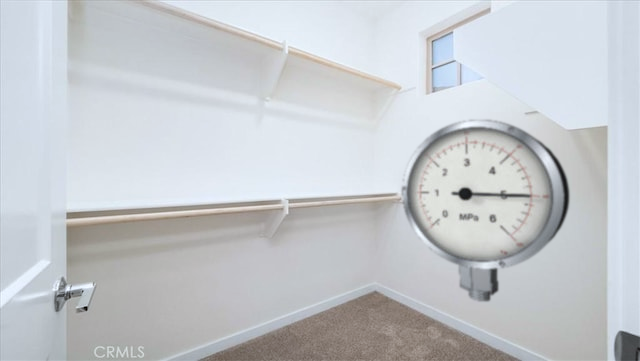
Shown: 5 MPa
